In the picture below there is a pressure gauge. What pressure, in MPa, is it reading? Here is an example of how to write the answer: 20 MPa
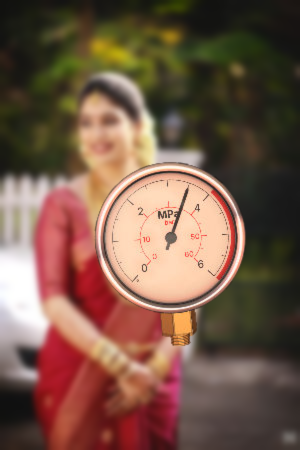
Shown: 3.5 MPa
